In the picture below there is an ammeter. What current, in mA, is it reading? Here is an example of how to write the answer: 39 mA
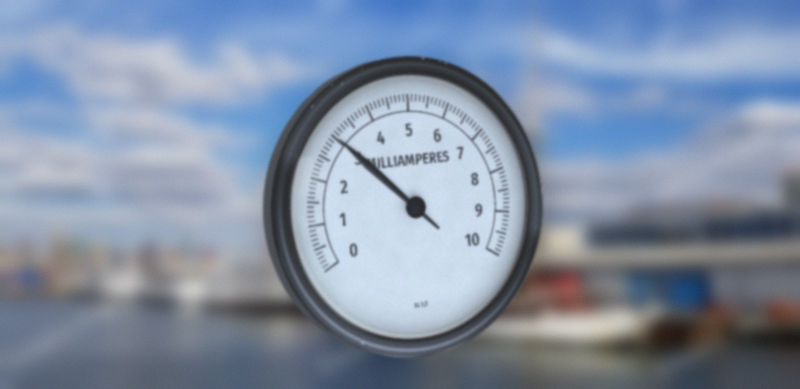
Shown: 3 mA
